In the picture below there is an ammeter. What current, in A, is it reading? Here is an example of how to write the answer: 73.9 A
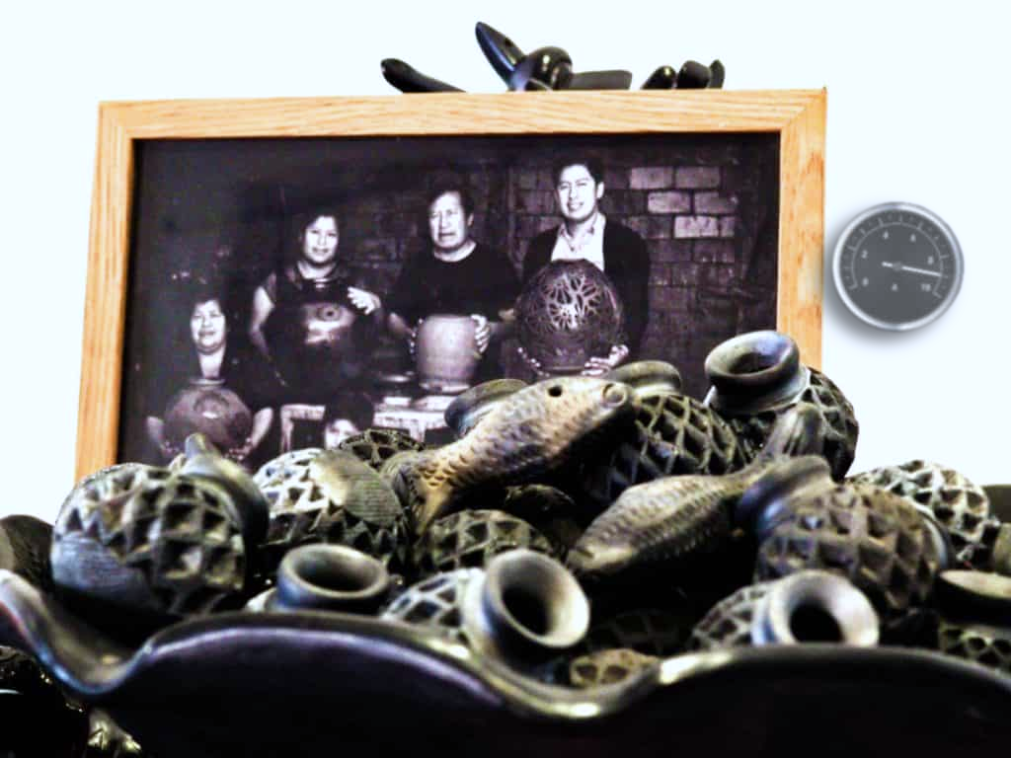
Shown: 9 A
